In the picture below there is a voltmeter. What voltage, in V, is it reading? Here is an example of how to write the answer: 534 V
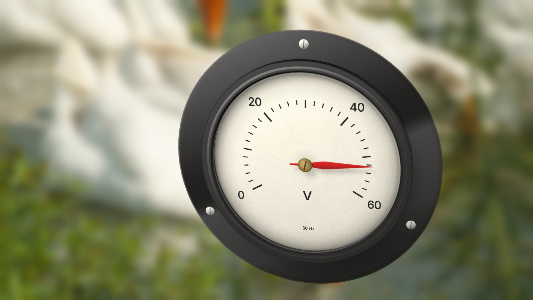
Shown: 52 V
